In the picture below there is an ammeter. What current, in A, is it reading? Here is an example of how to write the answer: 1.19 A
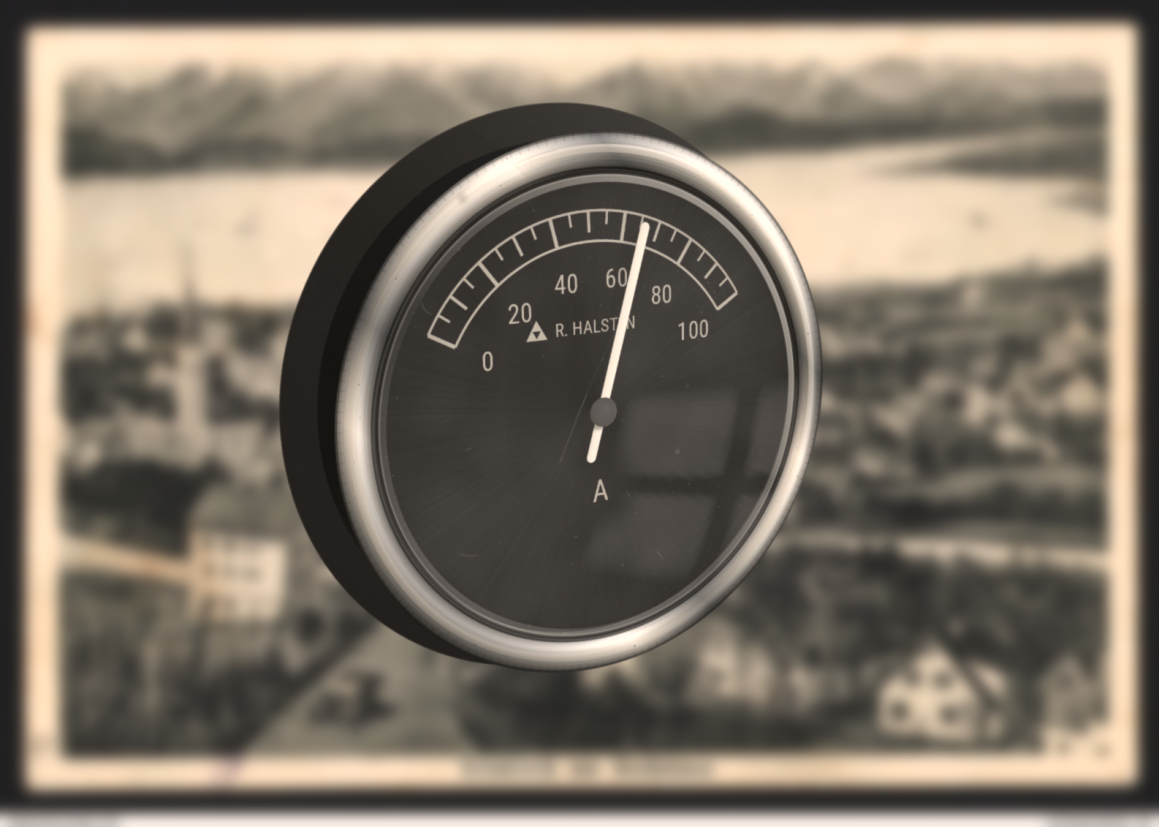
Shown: 65 A
